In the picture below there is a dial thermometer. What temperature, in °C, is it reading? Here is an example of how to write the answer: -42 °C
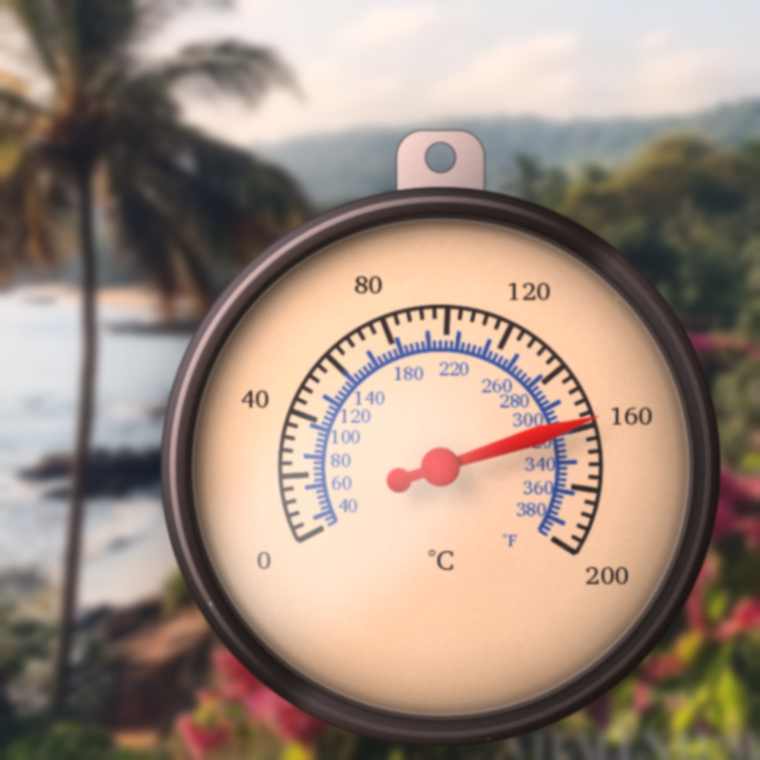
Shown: 158 °C
